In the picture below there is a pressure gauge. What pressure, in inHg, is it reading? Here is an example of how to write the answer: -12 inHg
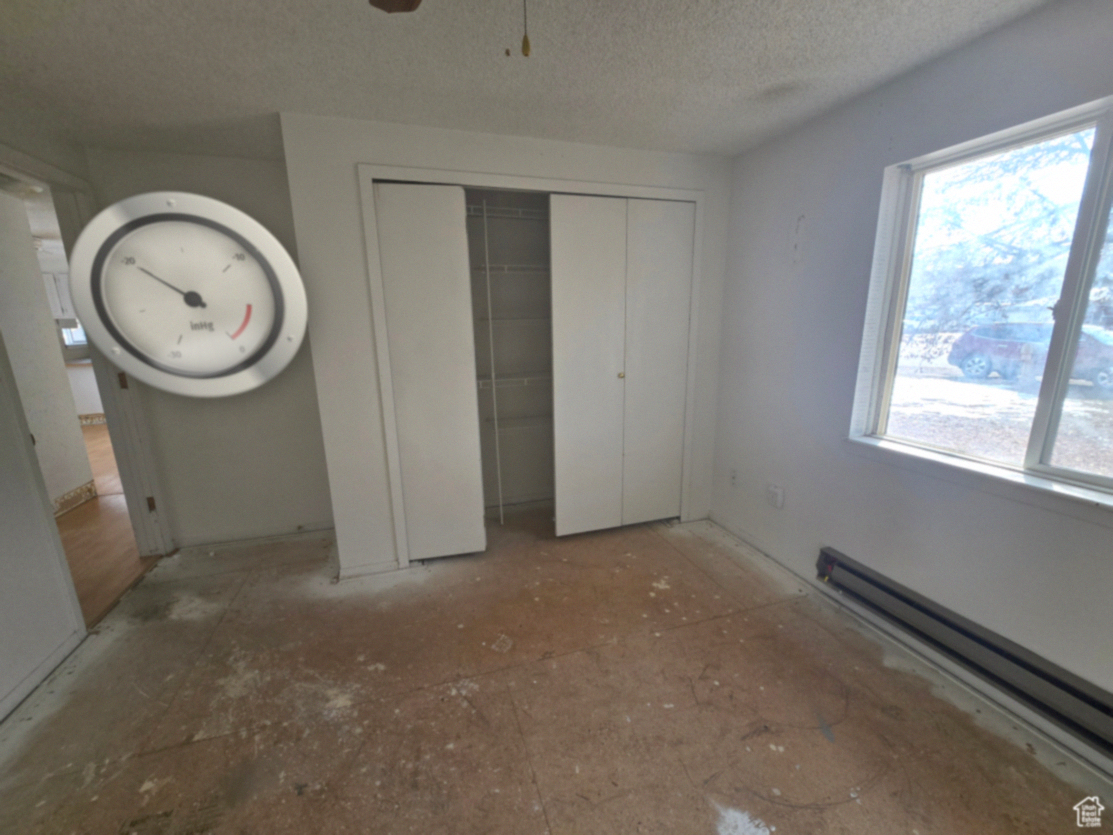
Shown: -20 inHg
